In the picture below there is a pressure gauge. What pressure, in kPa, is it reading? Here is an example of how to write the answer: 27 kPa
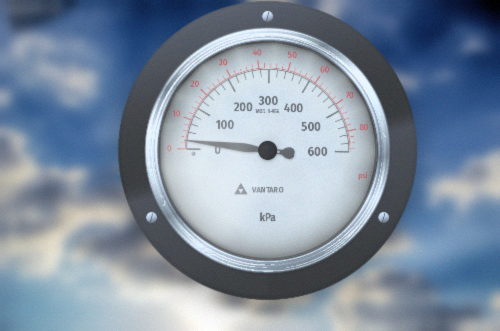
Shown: 20 kPa
